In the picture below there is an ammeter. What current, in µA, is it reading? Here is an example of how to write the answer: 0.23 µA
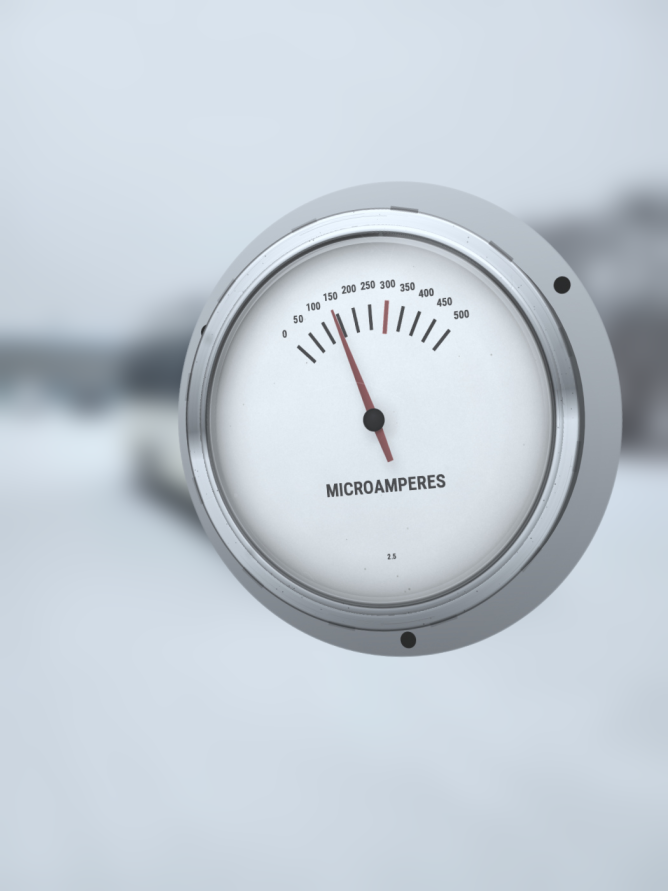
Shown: 150 µA
